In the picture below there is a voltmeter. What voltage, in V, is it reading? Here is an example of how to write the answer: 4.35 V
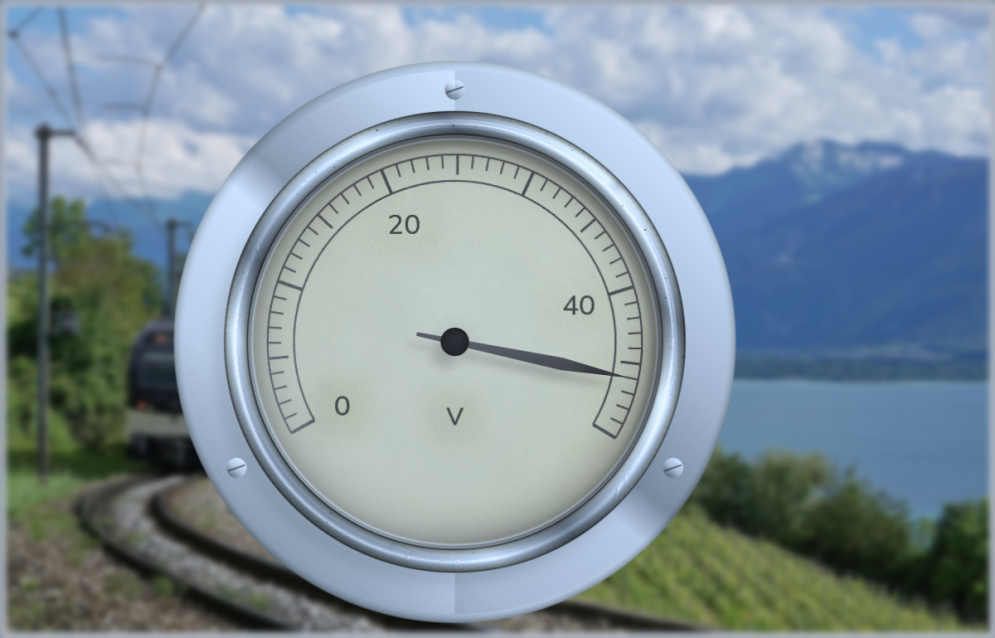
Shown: 46 V
